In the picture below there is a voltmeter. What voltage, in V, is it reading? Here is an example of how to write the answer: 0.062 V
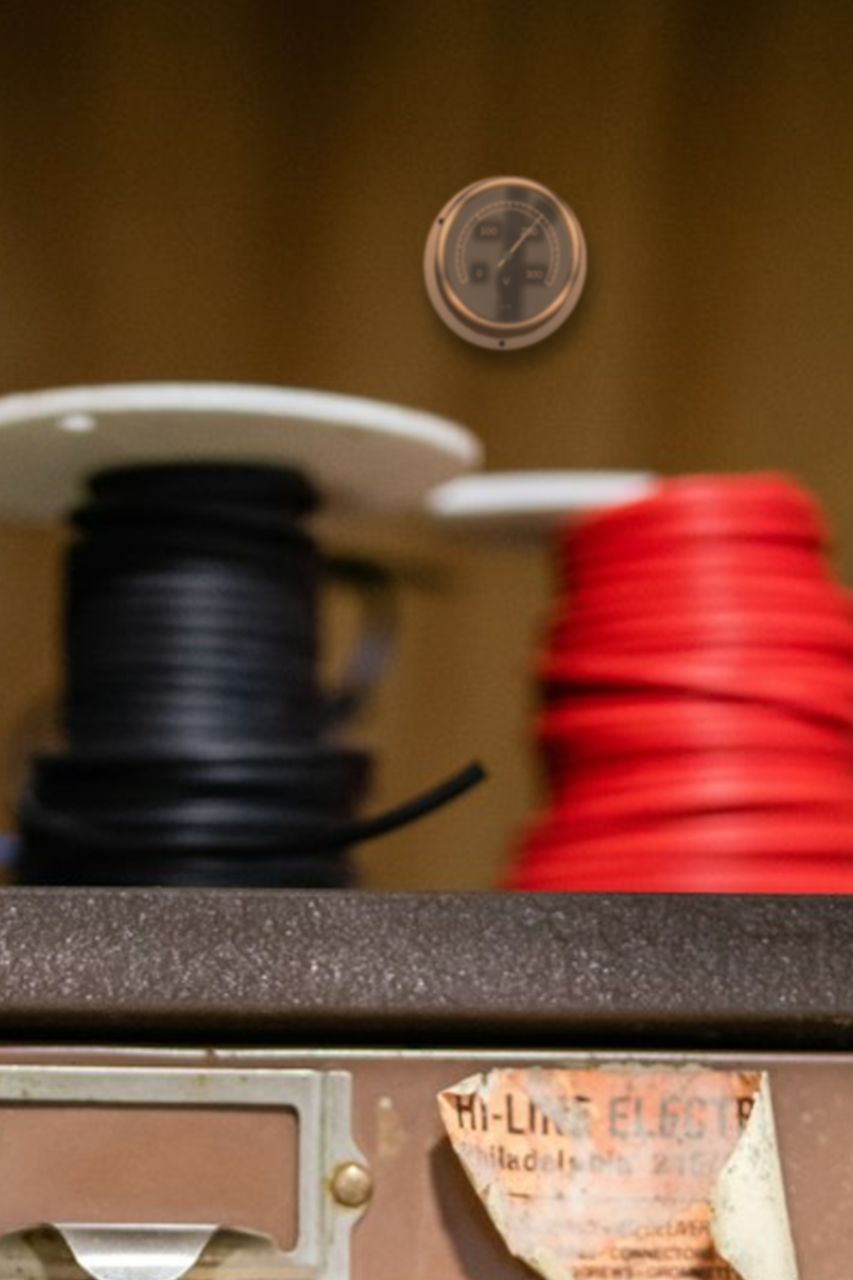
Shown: 200 V
